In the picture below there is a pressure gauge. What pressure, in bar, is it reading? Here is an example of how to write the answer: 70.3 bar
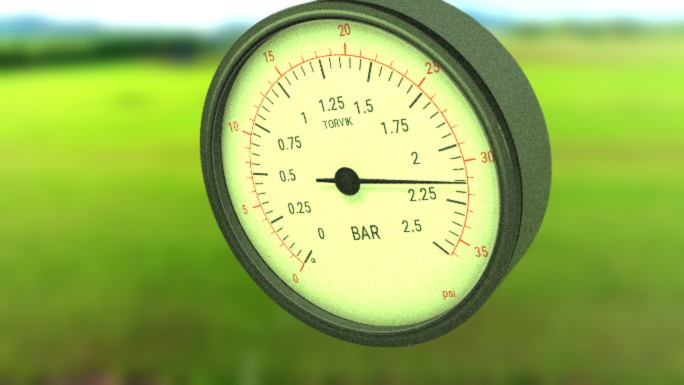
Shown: 2.15 bar
